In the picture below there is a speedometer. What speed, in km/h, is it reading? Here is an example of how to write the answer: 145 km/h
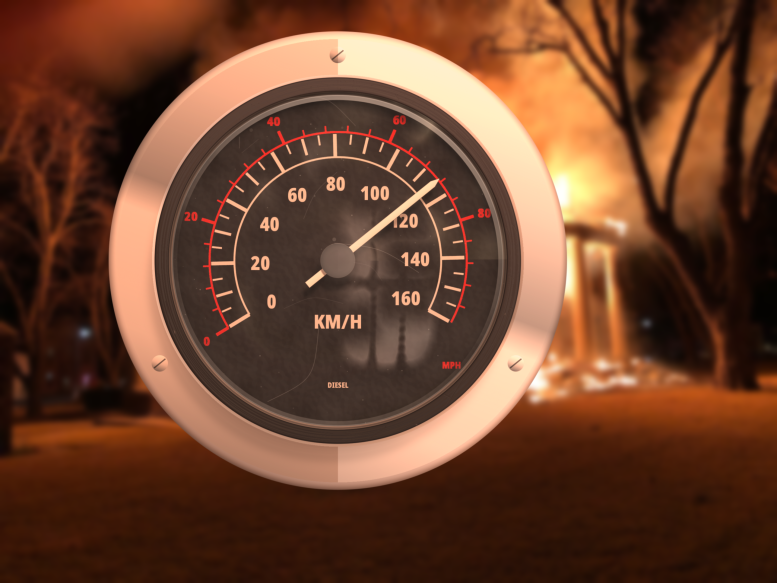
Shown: 115 km/h
